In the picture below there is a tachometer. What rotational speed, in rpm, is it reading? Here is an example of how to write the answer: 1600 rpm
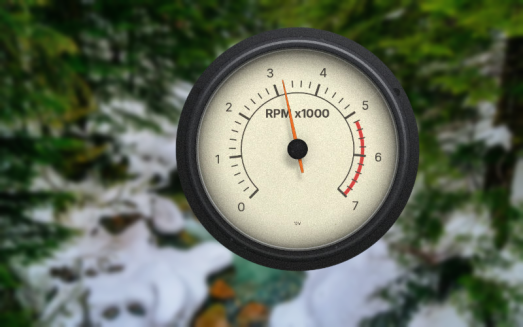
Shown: 3200 rpm
